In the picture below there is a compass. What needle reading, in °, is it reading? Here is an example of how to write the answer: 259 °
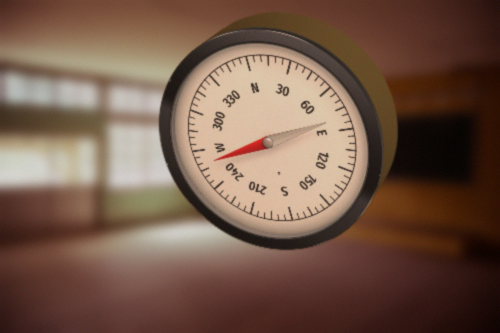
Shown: 260 °
